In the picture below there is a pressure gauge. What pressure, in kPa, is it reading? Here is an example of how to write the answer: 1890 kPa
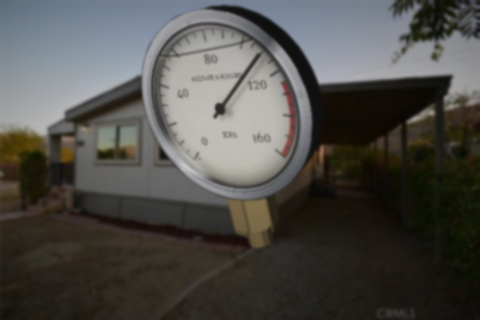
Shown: 110 kPa
